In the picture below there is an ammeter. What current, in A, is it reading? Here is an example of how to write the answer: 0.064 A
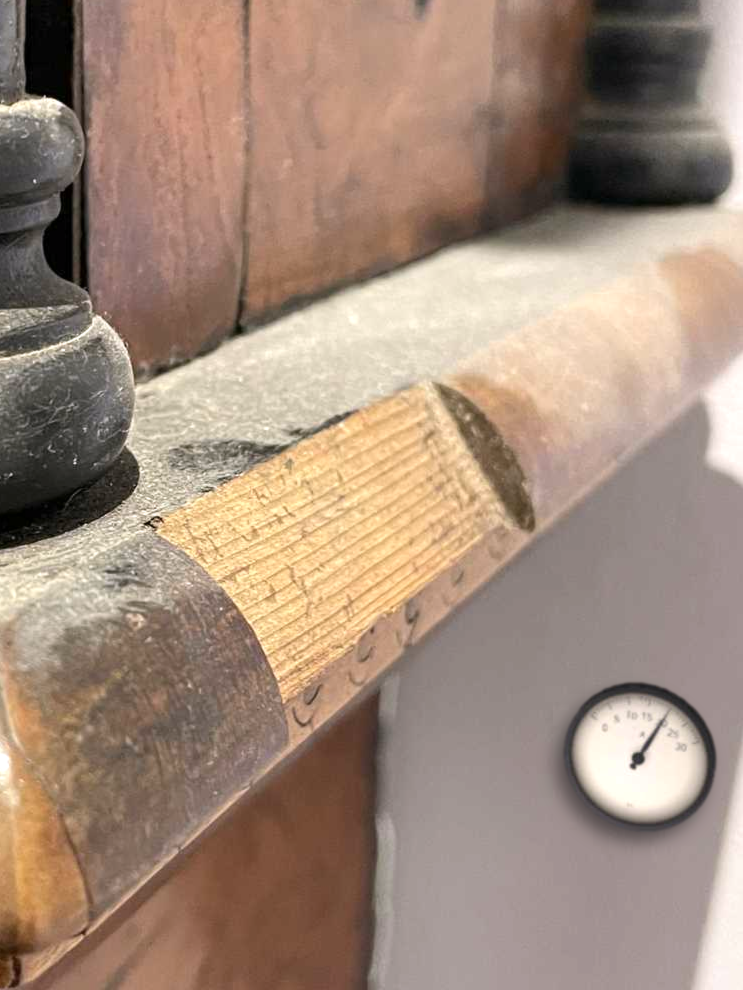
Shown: 20 A
